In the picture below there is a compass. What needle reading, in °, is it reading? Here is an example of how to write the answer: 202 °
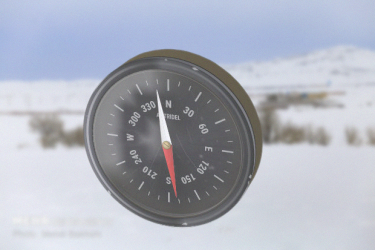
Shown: 170 °
